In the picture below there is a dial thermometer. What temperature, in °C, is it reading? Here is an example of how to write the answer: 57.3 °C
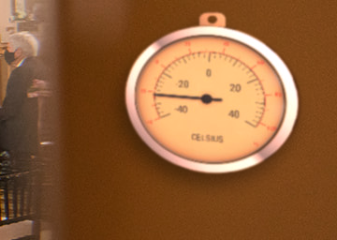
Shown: -30 °C
